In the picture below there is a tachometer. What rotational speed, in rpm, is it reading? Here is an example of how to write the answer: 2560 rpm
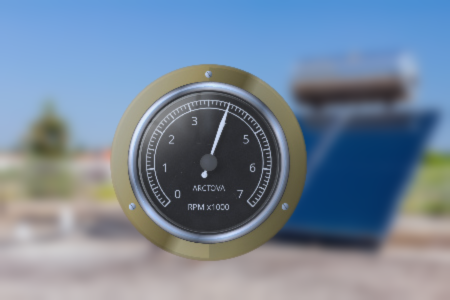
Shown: 4000 rpm
